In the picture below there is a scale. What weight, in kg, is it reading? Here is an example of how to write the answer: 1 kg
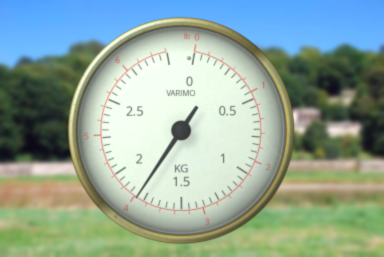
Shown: 1.8 kg
